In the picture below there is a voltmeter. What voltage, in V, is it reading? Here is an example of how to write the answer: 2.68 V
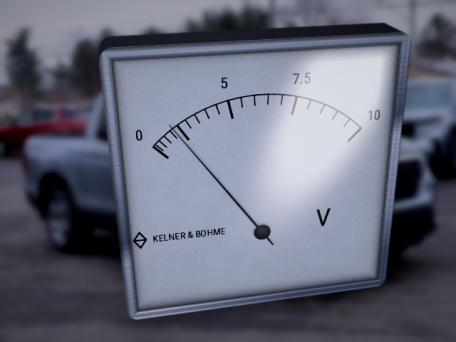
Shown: 2.25 V
